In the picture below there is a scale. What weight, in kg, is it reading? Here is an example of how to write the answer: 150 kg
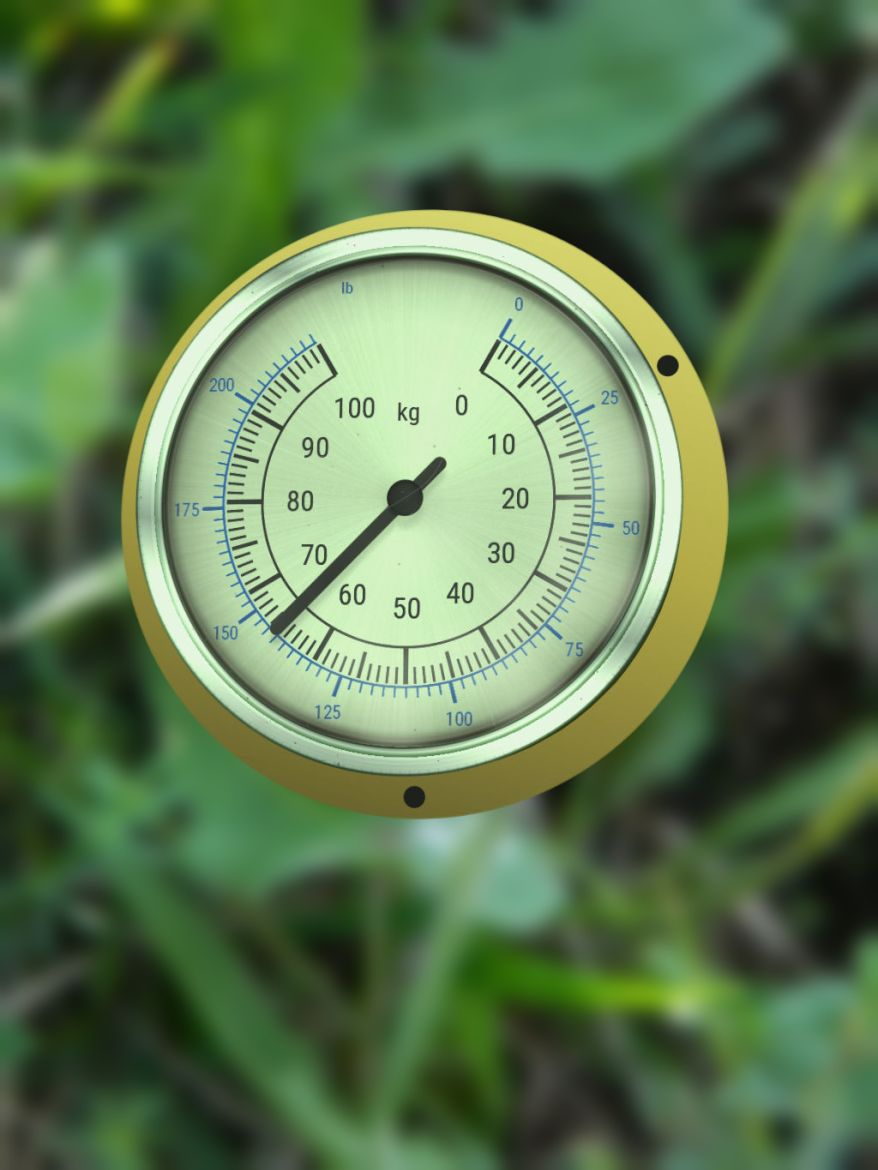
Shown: 65 kg
